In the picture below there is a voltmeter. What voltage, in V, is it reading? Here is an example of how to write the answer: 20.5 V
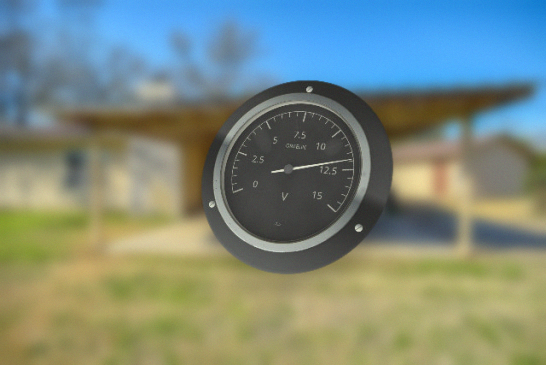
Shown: 12 V
